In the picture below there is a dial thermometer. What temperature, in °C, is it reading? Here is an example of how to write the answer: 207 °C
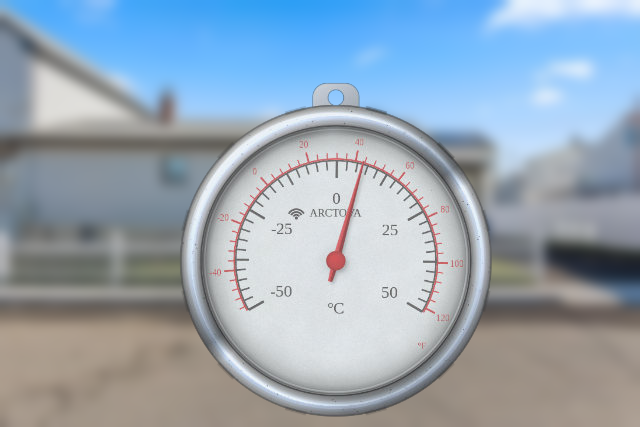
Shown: 6.25 °C
